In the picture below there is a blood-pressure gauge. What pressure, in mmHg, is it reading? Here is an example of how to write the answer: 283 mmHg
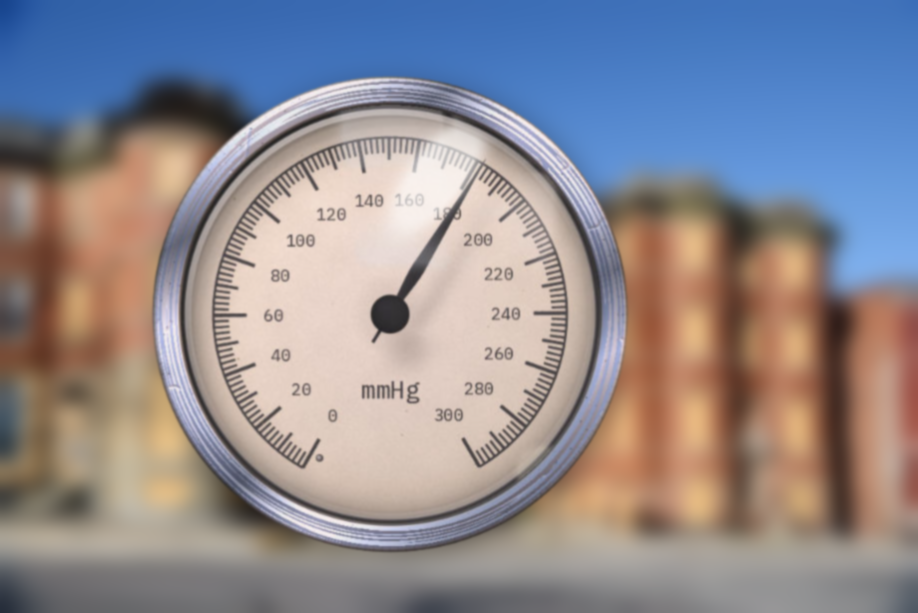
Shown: 182 mmHg
